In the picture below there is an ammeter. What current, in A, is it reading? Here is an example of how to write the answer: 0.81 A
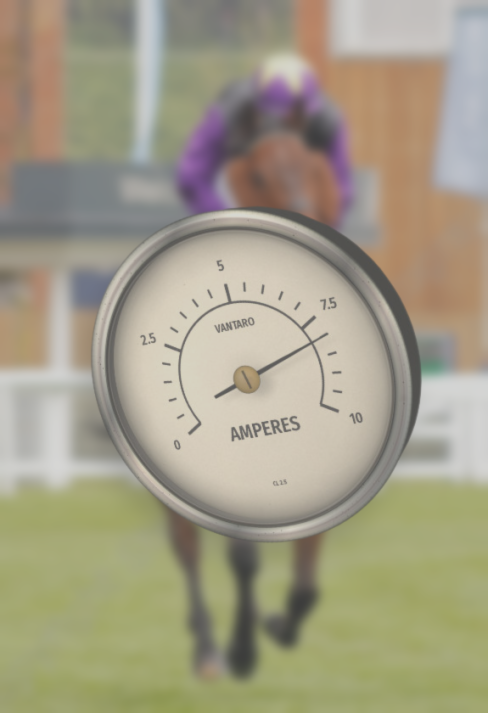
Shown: 8 A
